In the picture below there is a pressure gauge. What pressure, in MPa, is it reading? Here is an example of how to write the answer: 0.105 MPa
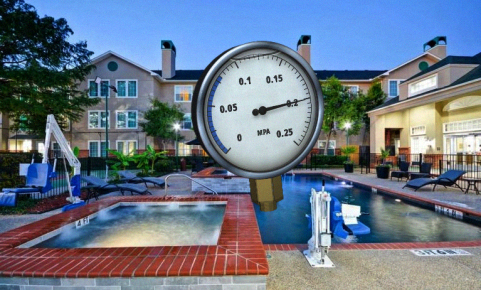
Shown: 0.2 MPa
